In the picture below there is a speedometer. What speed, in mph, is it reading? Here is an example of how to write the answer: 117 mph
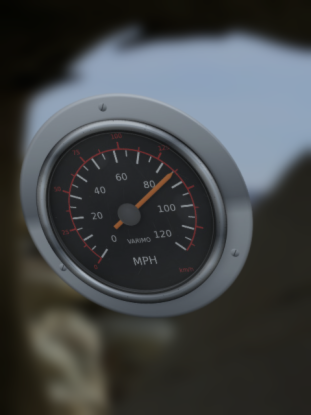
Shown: 85 mph
